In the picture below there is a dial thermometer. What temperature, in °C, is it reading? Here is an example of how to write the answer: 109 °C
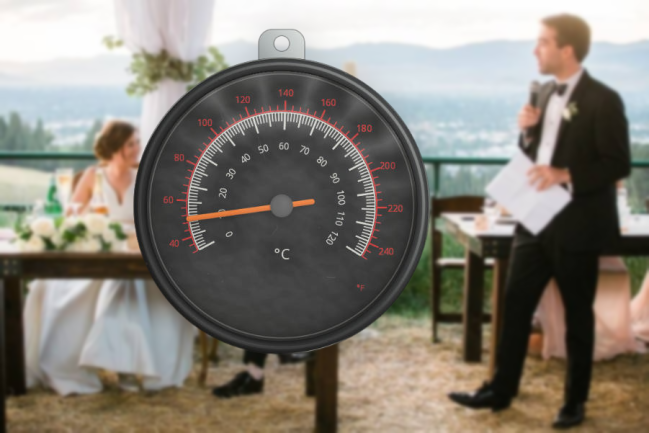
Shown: 10 °C
